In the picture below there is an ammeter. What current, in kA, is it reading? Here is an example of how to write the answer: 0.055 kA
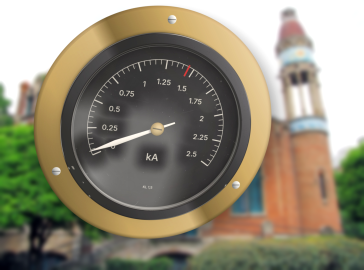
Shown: 0.05 kA
